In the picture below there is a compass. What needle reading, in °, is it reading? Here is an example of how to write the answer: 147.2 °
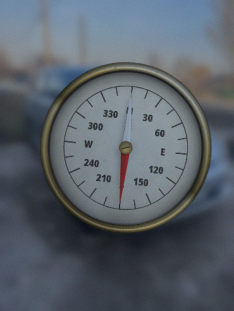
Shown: 180 °
